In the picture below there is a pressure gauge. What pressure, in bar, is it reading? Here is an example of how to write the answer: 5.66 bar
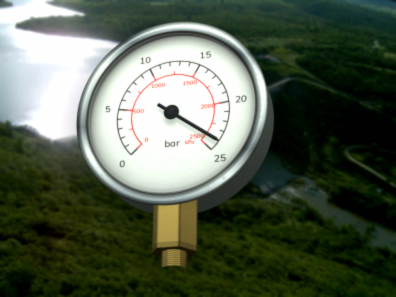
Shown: 24 bar
